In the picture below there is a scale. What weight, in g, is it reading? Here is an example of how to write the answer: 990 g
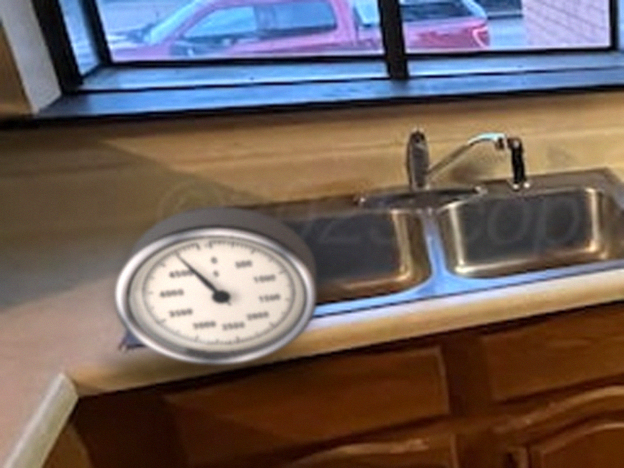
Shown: 4750 g
